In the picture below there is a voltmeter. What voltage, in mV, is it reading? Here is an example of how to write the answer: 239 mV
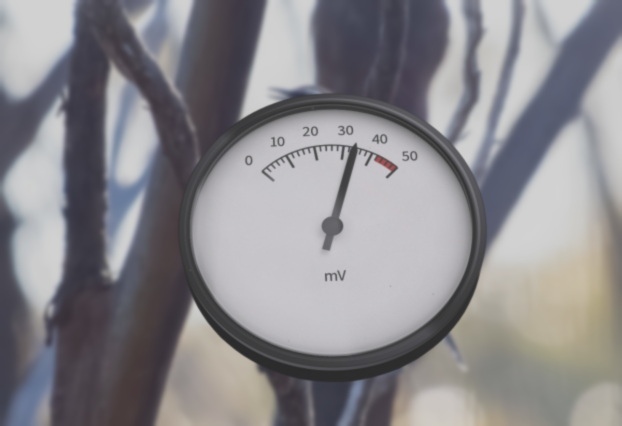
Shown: 34 mV
